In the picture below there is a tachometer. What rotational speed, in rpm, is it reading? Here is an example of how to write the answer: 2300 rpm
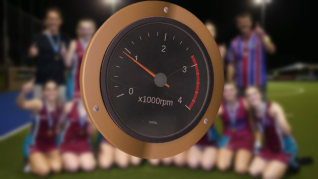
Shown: 900 rpm
